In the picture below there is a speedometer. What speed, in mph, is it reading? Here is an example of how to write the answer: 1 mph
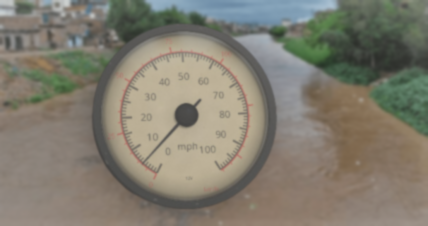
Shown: 5 mph
